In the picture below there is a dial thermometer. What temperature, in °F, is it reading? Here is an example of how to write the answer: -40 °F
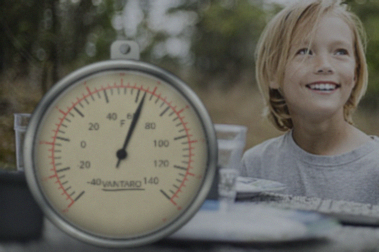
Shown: 64 °F
